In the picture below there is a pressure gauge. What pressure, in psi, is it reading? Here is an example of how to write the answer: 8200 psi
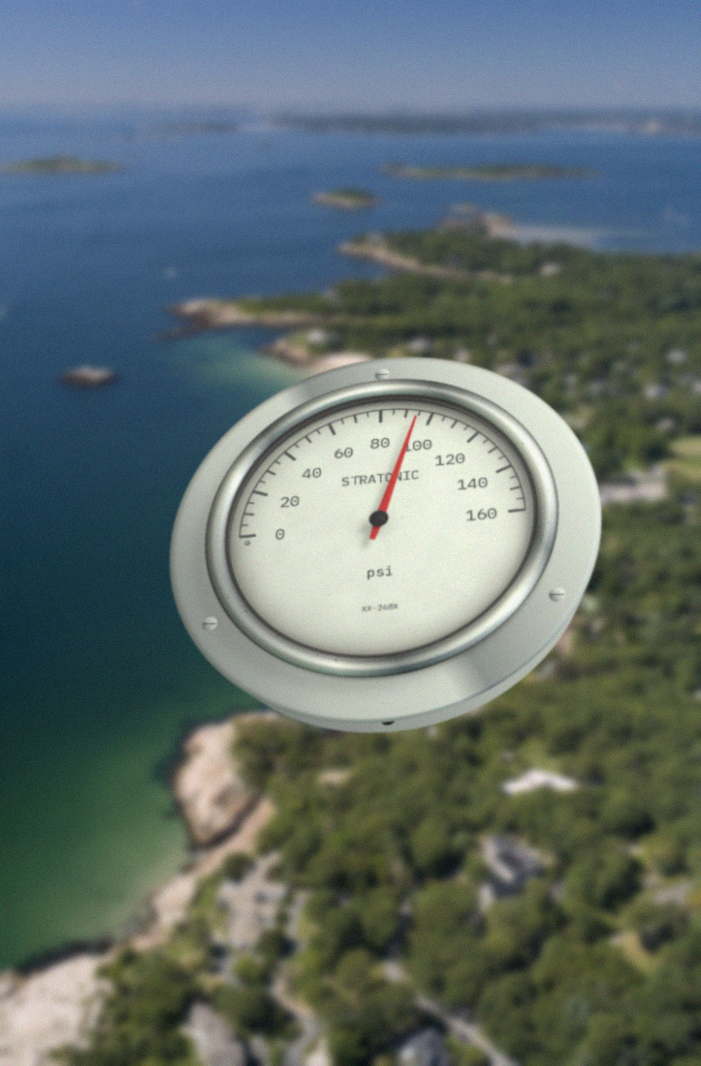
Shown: 95 psi
